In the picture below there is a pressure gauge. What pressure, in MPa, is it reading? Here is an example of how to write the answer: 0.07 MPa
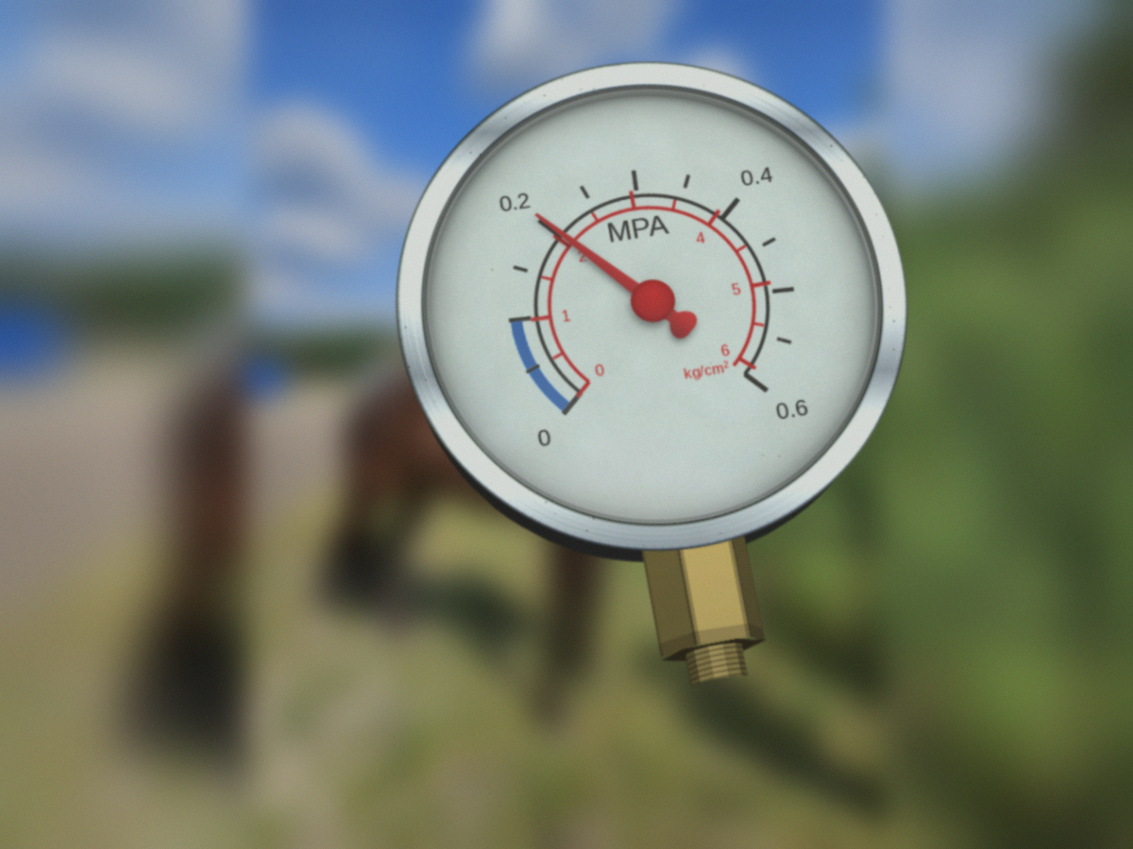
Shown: 0.2 MPa
